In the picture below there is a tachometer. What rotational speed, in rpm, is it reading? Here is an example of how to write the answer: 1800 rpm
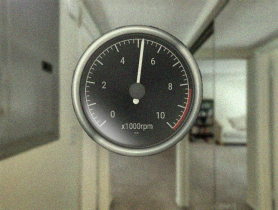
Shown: 5200 rpm
